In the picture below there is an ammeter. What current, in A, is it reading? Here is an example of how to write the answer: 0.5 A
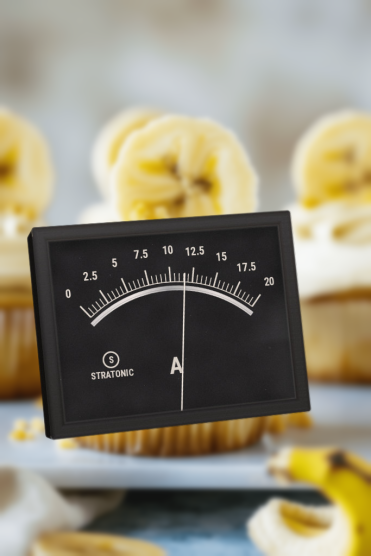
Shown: 11.5 A
